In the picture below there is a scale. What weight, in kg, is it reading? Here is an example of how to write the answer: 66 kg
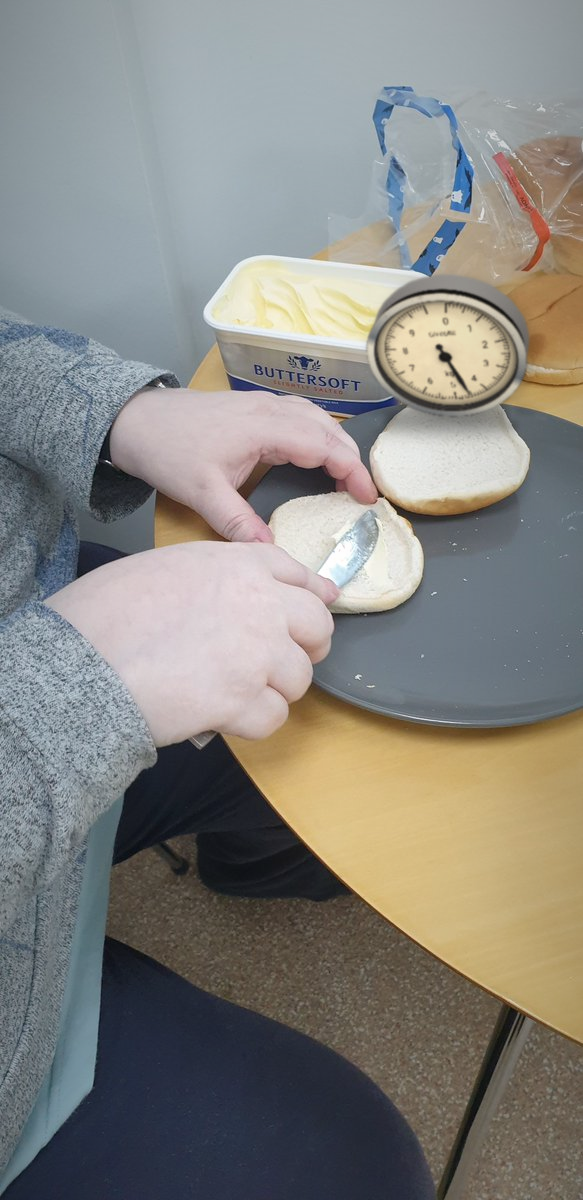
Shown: 4.5 kg
